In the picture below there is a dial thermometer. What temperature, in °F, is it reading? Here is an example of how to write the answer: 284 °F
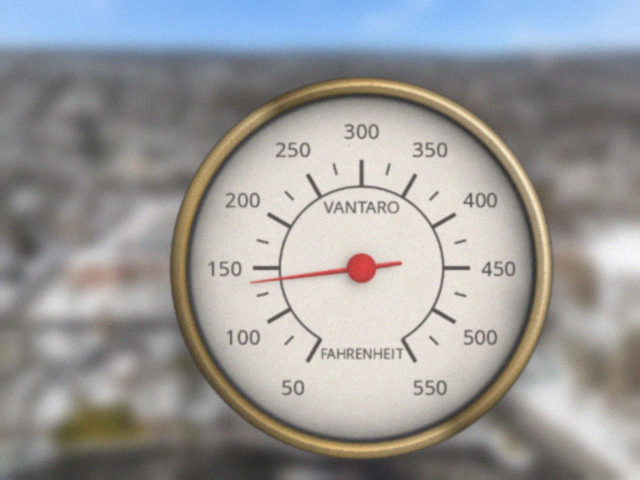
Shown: 137.5 °F
